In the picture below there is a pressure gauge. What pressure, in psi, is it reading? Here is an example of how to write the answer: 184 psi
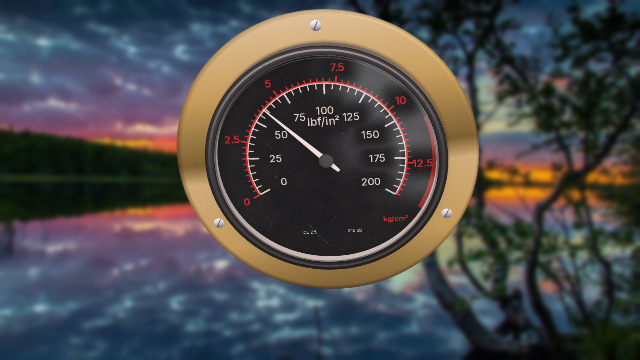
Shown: 60 psi
